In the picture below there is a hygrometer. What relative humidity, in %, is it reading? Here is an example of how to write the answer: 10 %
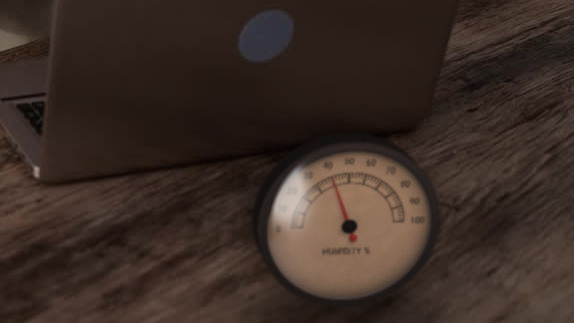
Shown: 40 %
